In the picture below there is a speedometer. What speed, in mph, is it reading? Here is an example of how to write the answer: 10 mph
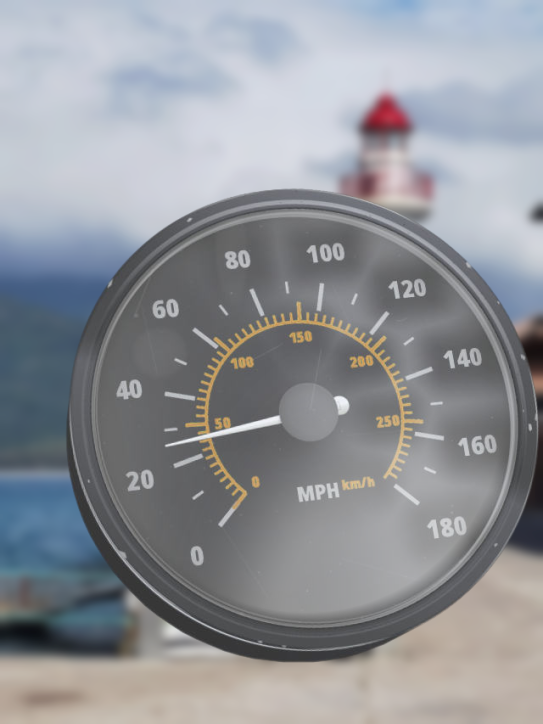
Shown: 25 mph
